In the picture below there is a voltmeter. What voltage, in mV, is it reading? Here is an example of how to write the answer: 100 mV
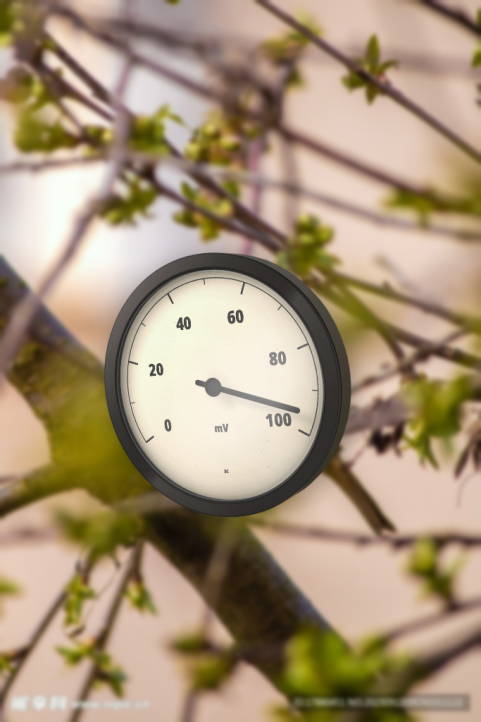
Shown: 95 mV
